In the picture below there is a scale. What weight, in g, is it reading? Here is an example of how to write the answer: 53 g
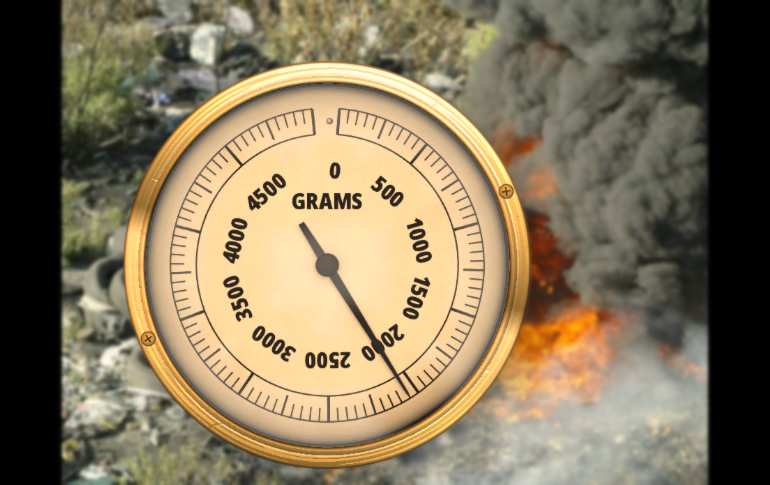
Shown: 2050 g
